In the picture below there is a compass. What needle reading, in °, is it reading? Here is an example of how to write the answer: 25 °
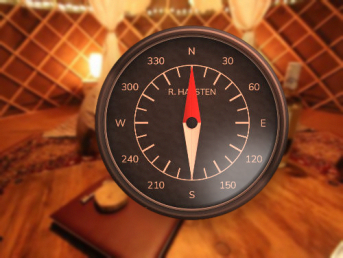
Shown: 0 °
